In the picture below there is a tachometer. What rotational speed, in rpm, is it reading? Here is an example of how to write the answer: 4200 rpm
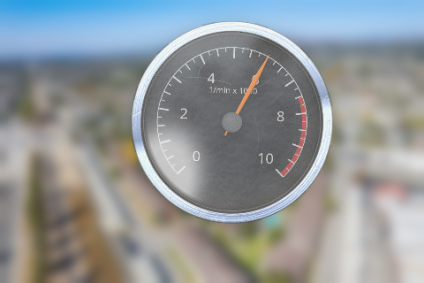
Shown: 6000 rpm
